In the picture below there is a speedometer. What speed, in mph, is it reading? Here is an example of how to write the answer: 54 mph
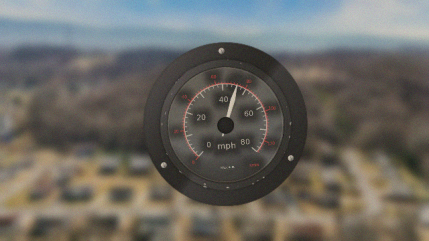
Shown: 46 mph
